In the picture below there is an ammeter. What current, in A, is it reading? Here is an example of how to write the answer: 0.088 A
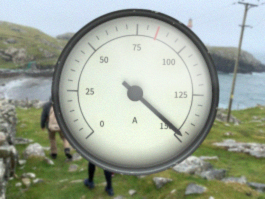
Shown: 147.5 A
